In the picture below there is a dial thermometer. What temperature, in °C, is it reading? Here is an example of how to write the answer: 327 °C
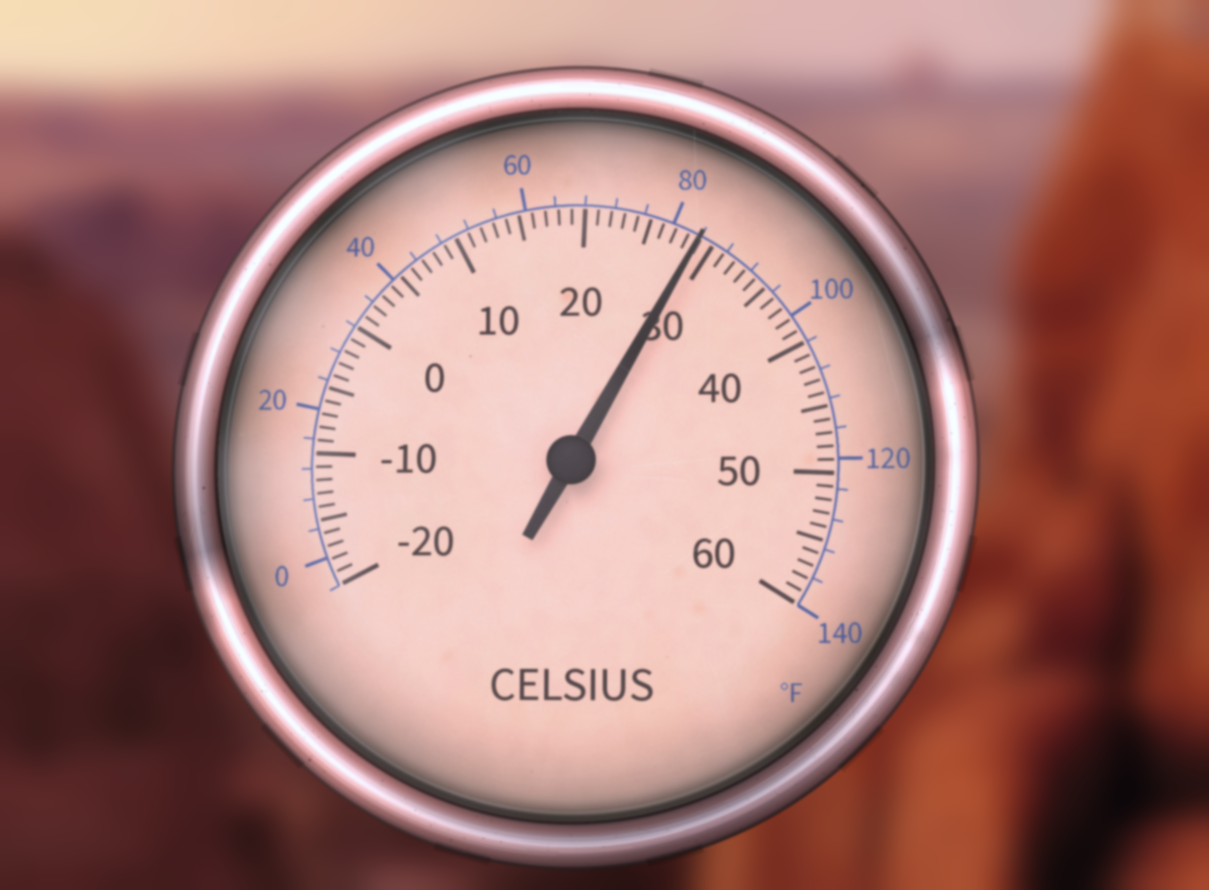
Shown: 29 °C
